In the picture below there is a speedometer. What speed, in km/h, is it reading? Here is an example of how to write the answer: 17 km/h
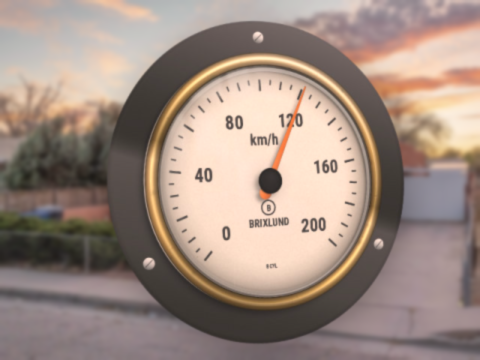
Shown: 120 km/h
